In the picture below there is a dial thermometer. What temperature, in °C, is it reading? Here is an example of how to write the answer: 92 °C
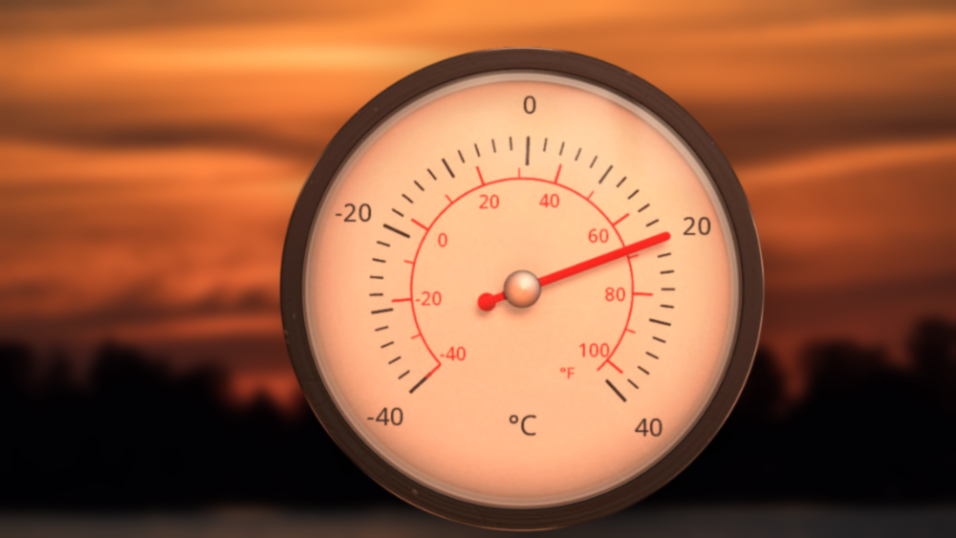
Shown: 20 °C
